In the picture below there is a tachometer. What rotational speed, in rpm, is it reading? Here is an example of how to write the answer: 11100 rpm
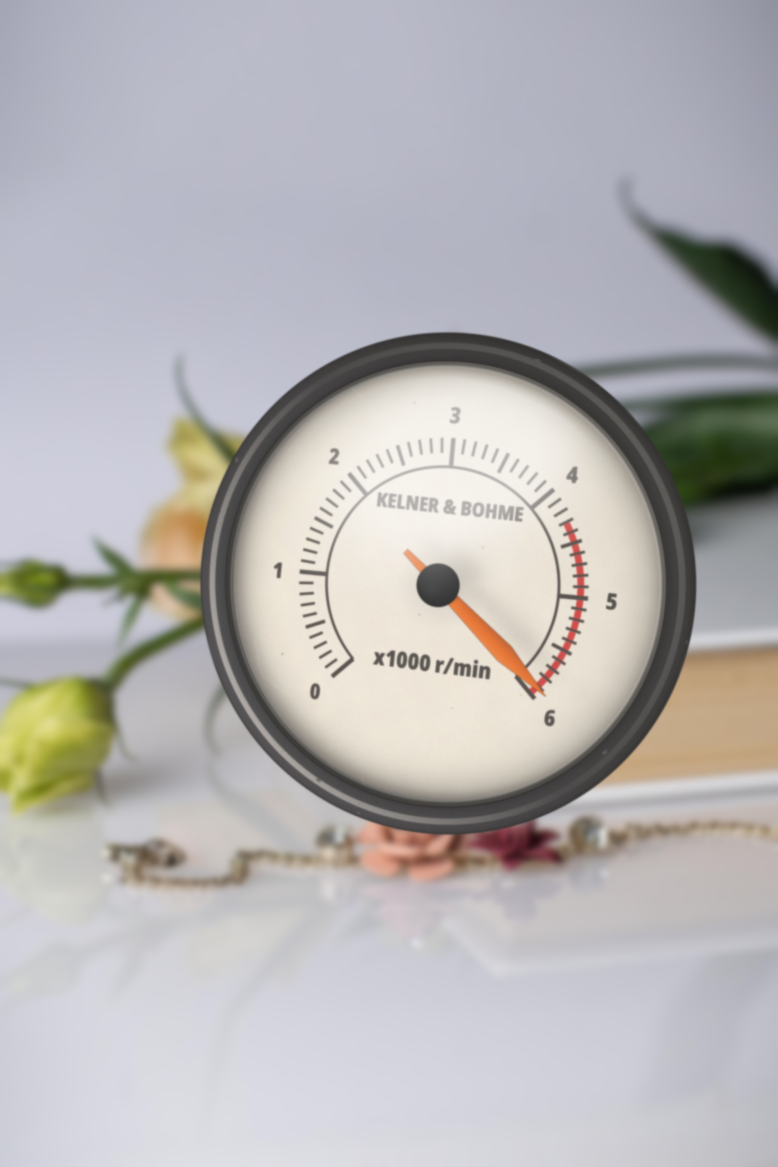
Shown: 5900 rpm
